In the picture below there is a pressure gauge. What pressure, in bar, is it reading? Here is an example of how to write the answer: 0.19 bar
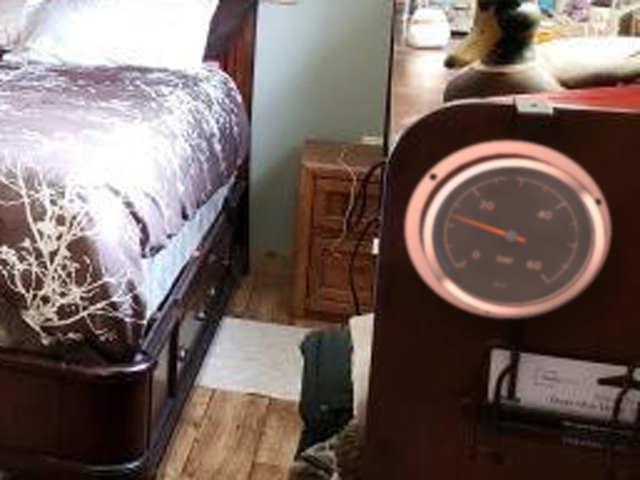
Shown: 12.5 bar
